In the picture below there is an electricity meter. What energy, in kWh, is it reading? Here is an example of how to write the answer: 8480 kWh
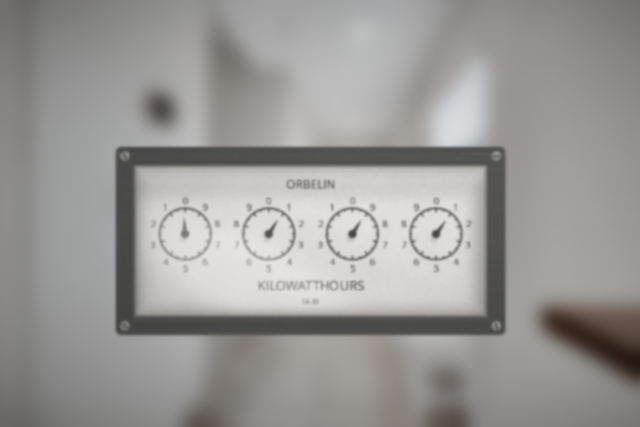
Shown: 91 kWh
